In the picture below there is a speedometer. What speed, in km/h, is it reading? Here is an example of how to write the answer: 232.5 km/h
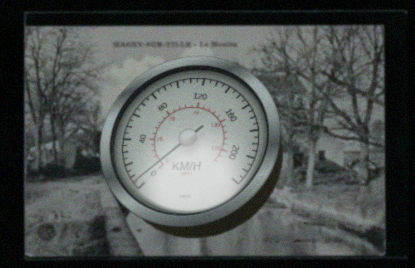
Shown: 5 km/h
